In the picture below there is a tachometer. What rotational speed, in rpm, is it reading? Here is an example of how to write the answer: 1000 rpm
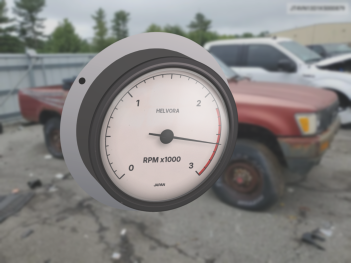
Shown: 2600 rpm
